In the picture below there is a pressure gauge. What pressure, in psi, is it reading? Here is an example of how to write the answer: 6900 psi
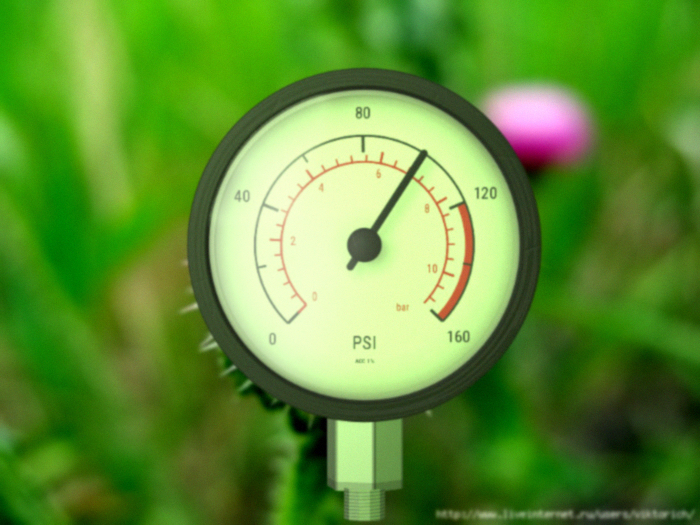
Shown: 100 psi
